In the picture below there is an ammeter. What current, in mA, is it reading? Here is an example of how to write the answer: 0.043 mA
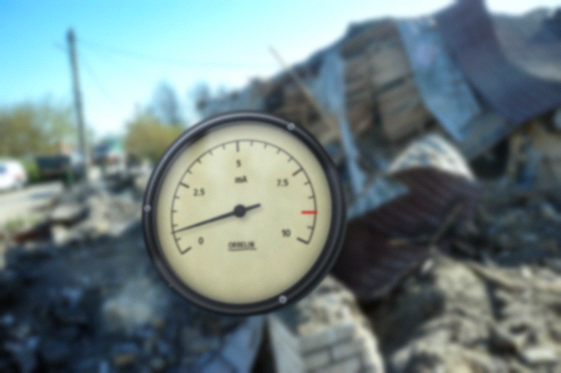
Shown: 0.75 mA
